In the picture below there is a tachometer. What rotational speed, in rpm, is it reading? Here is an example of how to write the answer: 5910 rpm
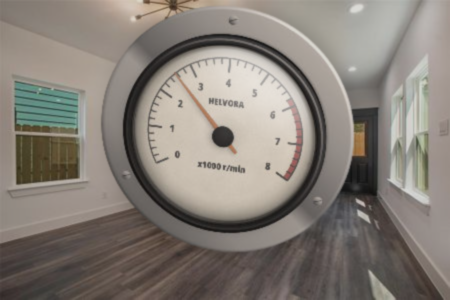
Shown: 2600 rpm
